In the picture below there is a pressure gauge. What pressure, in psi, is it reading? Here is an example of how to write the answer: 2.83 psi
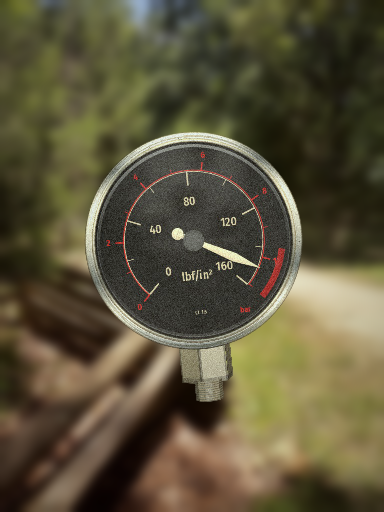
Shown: 150 psi
